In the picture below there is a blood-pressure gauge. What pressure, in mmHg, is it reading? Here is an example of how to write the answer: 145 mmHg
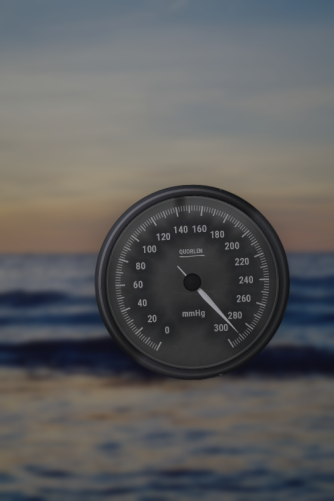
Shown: 290 mmHg
